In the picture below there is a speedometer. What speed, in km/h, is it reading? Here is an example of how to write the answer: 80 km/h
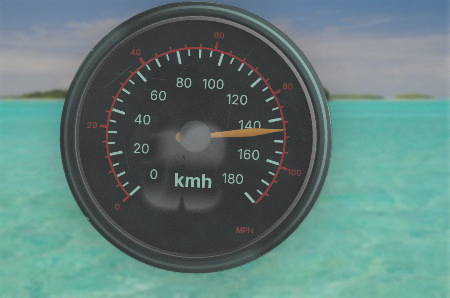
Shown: 145 km/h
